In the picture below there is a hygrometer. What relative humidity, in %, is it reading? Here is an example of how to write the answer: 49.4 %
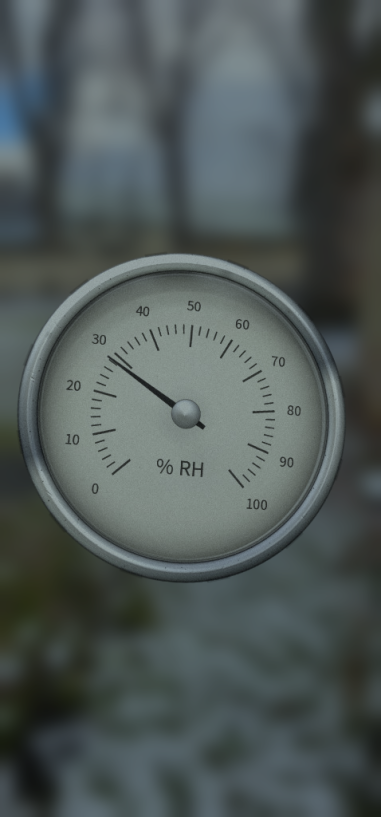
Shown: 28 %
